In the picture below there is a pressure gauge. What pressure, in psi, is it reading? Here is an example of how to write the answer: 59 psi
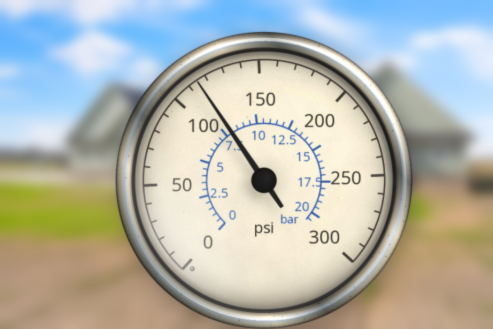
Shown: 115 psi
